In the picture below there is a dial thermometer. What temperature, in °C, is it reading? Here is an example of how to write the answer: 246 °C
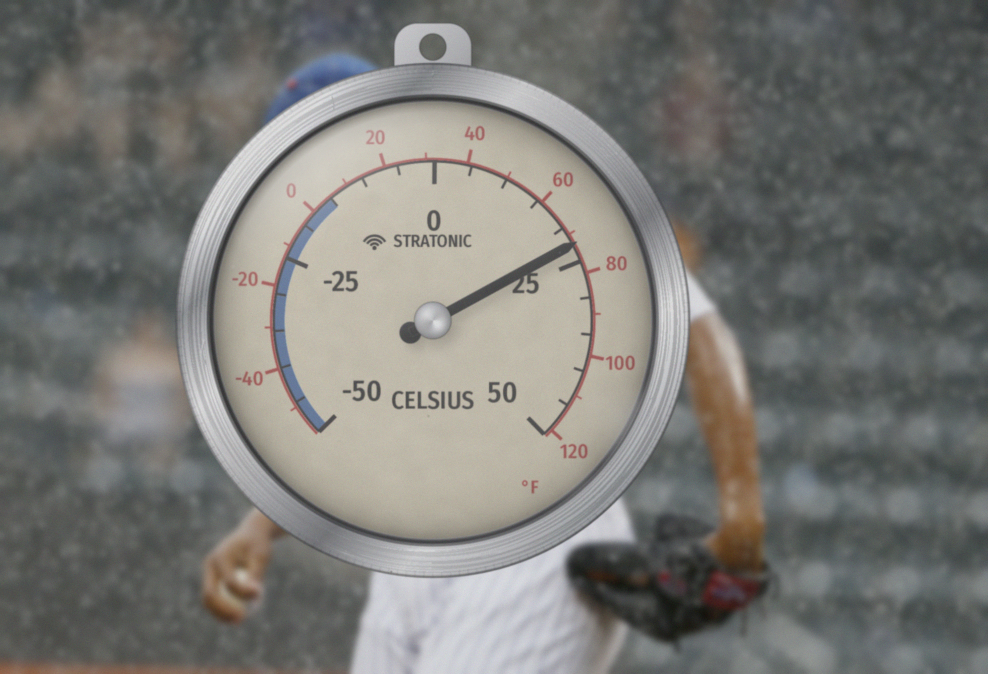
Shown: 22.5 °C
